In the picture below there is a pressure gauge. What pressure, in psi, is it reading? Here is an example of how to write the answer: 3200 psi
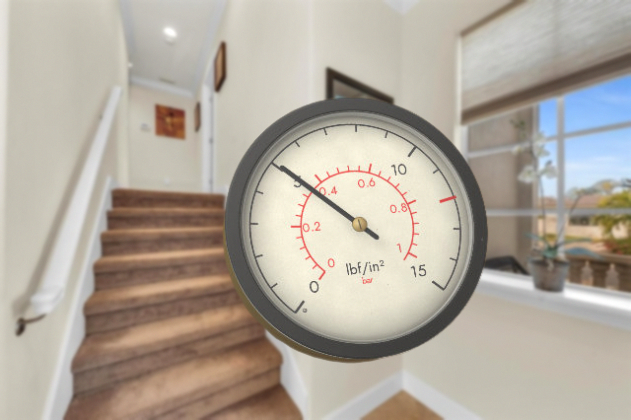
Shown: 5 psi
